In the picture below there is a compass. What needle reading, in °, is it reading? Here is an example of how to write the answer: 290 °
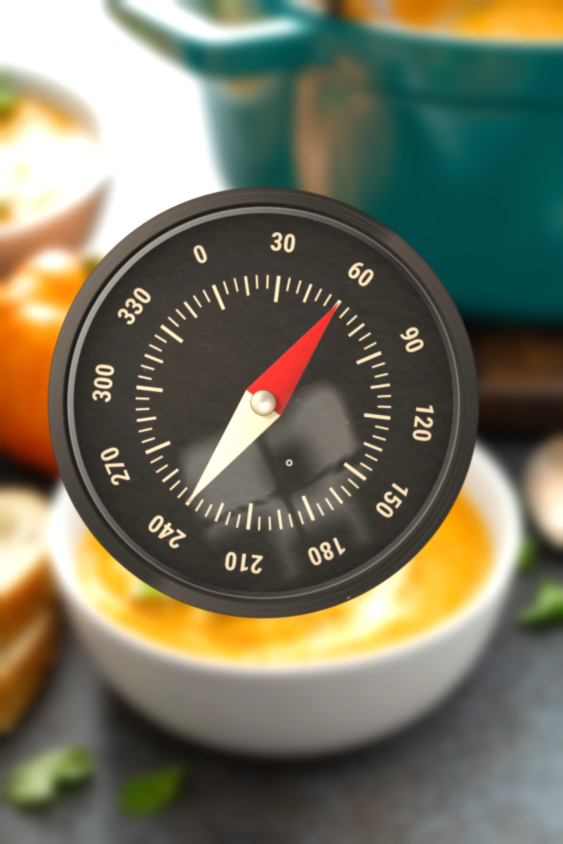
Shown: 60 °
